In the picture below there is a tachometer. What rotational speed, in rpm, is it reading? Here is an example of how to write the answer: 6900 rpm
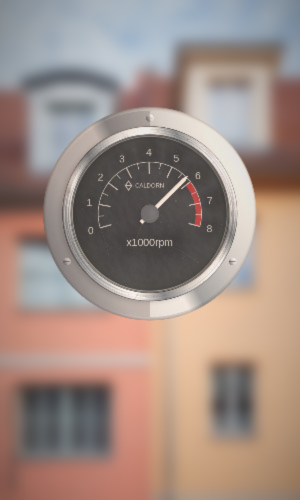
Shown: 5750 rpm
